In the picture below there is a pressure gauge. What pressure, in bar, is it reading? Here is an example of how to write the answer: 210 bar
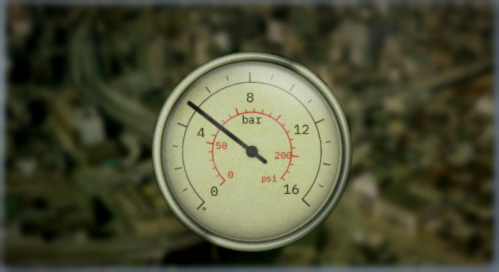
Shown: 5 bar
